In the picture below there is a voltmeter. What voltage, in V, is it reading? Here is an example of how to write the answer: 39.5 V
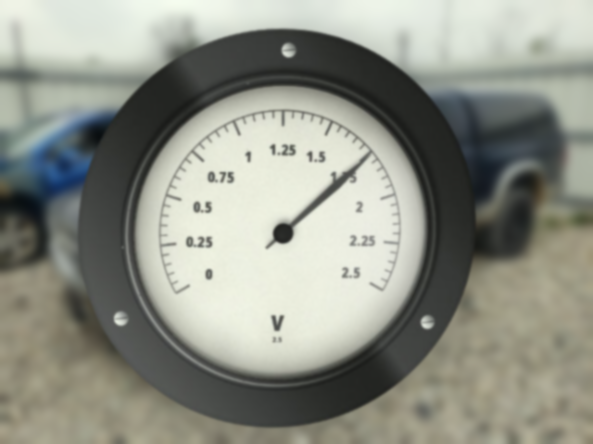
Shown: 1.75 V
